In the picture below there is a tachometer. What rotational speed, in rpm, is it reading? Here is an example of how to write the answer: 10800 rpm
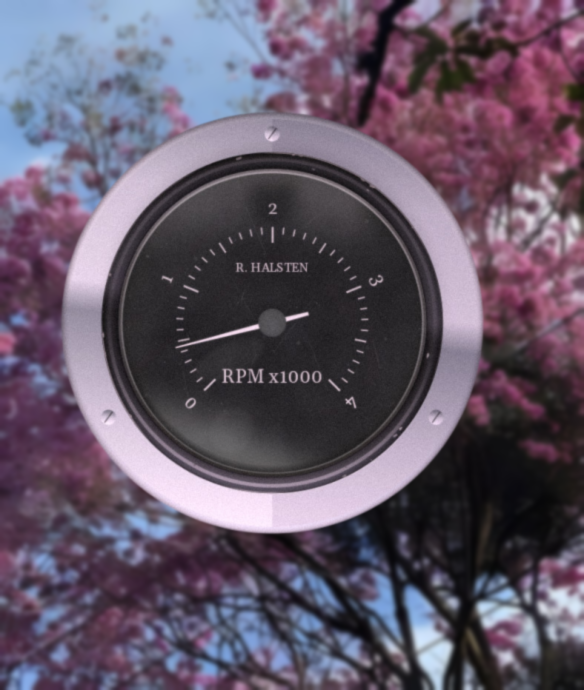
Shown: 450 rpm
